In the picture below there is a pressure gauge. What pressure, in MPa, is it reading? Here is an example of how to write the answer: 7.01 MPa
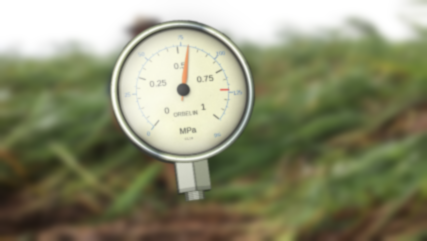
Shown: 0.55 MPa
